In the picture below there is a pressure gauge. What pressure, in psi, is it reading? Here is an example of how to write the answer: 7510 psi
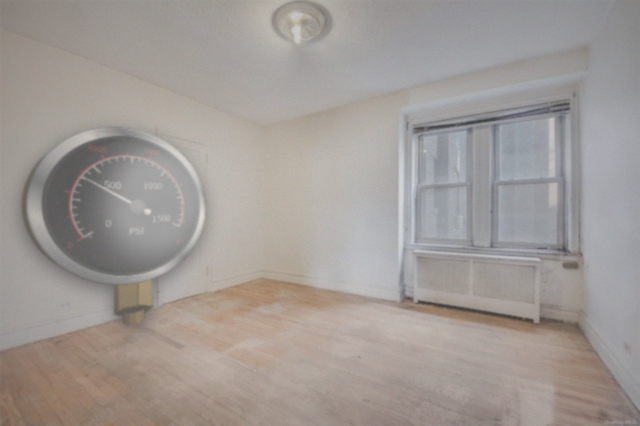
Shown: 400 psi
